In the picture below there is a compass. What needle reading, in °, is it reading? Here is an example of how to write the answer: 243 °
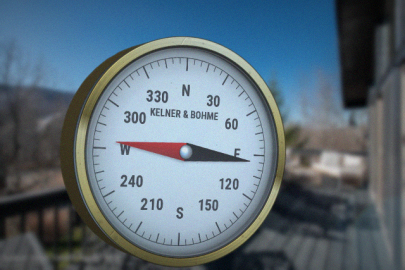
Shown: 275 °
